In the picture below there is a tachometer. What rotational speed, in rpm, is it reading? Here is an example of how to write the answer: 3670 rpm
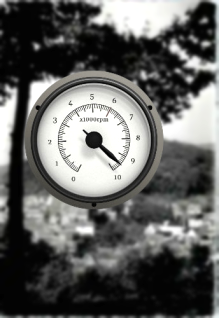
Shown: 9500 rpm
